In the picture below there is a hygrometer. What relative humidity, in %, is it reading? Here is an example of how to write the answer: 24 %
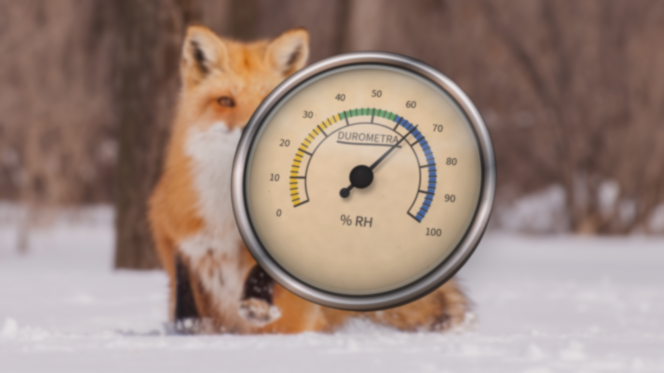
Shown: 66 %
